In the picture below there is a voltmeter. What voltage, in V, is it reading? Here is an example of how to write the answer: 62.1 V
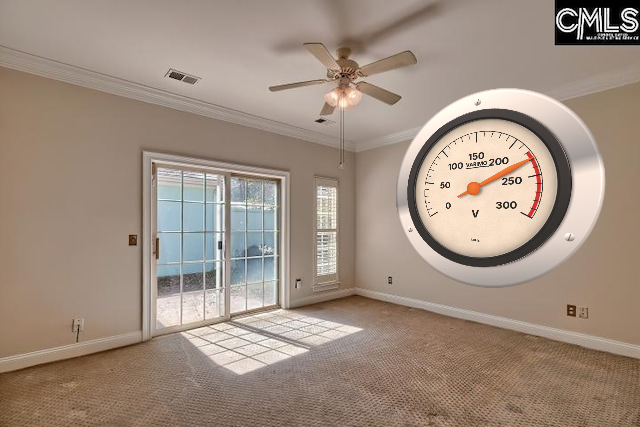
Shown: 230 V
